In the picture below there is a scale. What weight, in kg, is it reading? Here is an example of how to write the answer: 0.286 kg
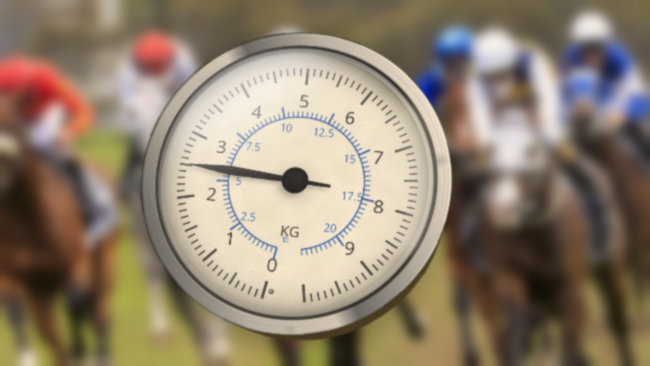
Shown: 2.5 kg
